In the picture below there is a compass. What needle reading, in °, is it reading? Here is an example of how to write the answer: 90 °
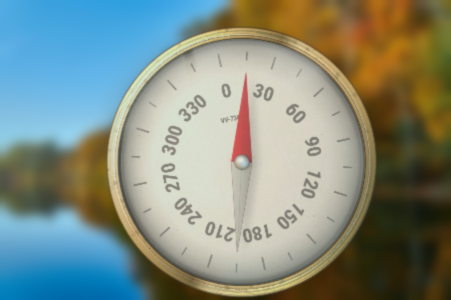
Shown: 15 °
